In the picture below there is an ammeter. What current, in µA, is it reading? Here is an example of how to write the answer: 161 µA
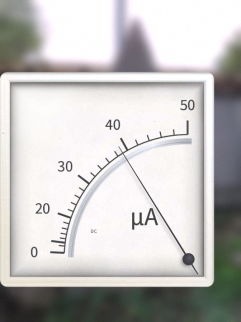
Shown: 39 µA
